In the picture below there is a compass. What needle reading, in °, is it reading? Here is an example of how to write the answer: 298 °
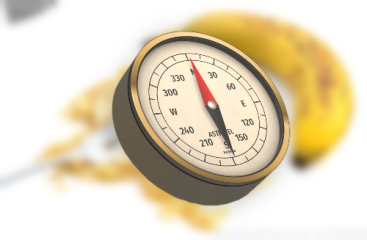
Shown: 0 °
